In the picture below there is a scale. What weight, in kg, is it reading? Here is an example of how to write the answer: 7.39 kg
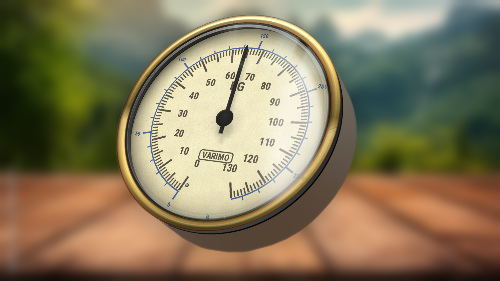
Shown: 65 kg
